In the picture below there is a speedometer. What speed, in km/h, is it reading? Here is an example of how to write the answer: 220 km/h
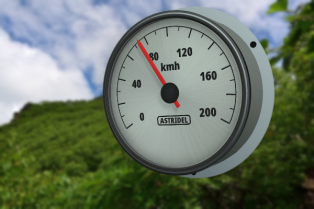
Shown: 75 km/h
